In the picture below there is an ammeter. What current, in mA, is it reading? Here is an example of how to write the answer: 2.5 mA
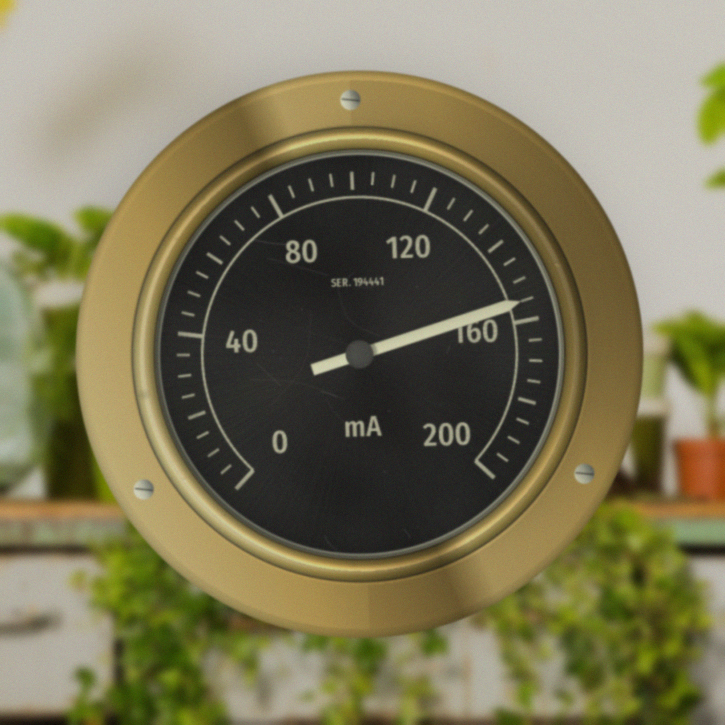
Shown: 155 mA
